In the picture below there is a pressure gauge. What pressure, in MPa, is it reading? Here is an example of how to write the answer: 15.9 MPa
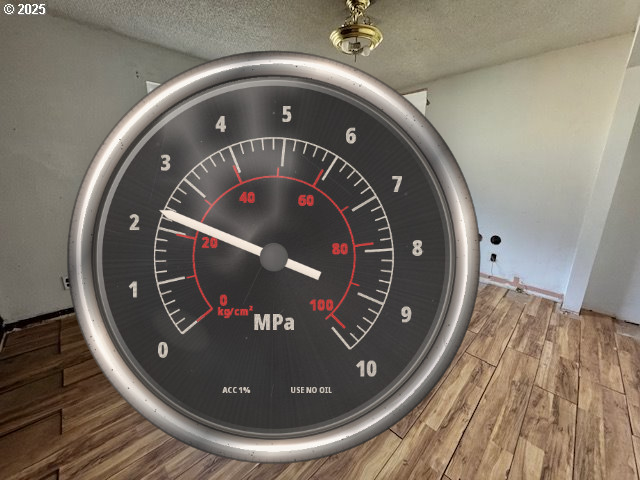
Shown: 2.3 MPa
